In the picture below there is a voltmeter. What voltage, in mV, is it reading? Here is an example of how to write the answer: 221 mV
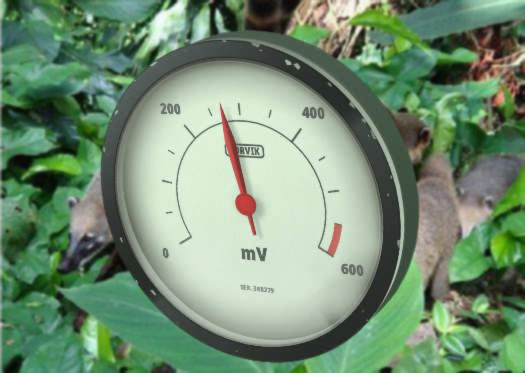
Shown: 275 mV
